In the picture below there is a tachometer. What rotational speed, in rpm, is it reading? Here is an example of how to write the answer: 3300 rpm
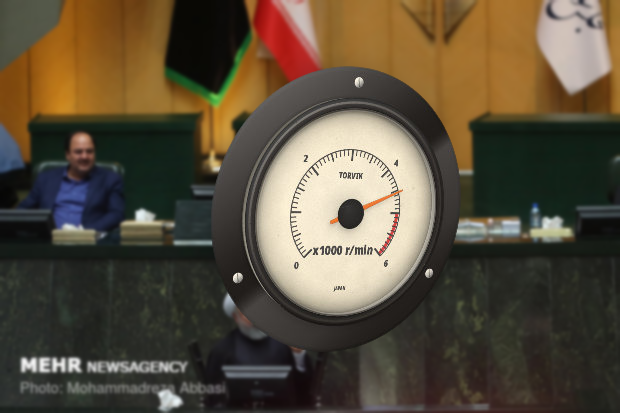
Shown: 4500 rpm
